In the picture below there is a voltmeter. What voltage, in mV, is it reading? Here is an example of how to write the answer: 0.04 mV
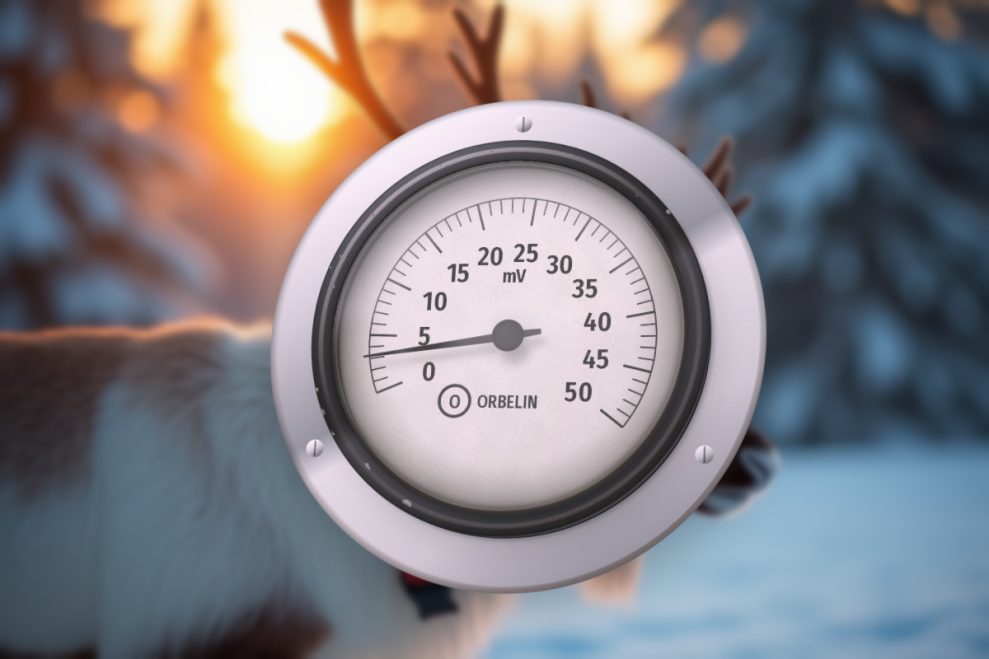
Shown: 3 mV
